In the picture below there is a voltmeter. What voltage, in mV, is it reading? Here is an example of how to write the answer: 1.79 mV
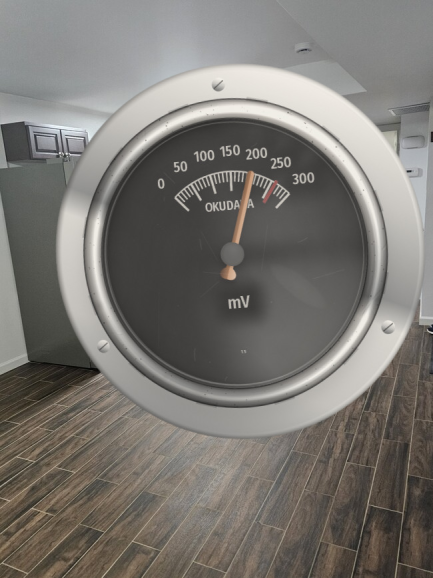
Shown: 200 mV
